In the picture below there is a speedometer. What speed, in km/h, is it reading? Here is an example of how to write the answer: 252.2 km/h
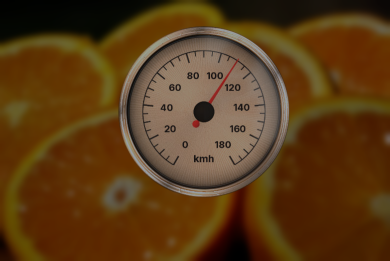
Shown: 110 km/h
